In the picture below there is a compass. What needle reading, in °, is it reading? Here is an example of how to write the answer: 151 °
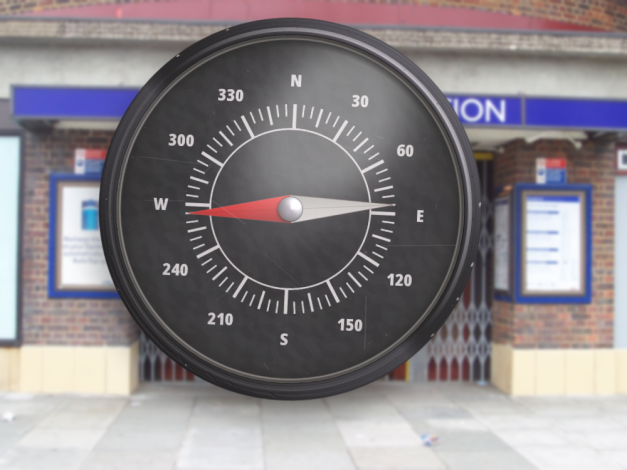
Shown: 265 °
